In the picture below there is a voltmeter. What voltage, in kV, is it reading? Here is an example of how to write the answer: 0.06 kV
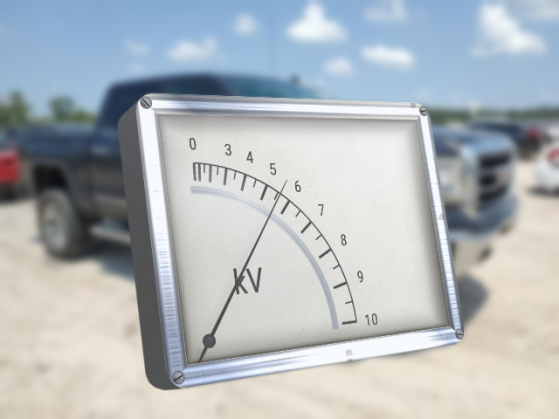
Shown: 5.5 kV
